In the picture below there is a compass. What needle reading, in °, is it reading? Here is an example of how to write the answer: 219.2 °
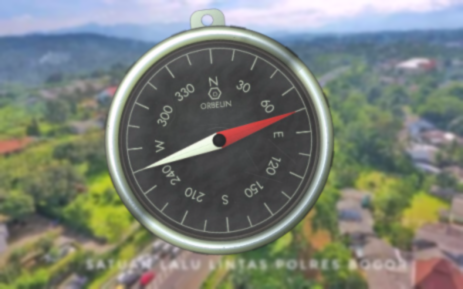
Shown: 75 °
